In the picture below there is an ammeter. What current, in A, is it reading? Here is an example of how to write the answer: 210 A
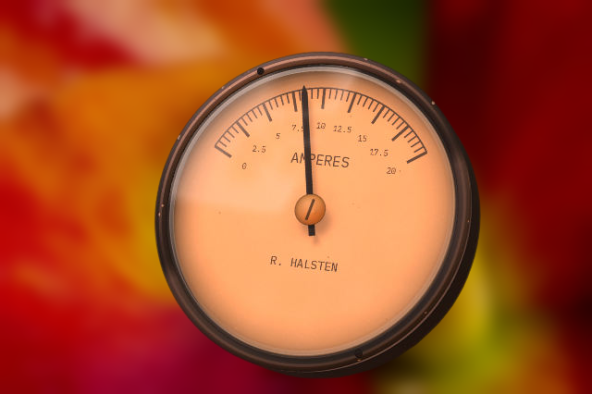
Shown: 8.5 A
